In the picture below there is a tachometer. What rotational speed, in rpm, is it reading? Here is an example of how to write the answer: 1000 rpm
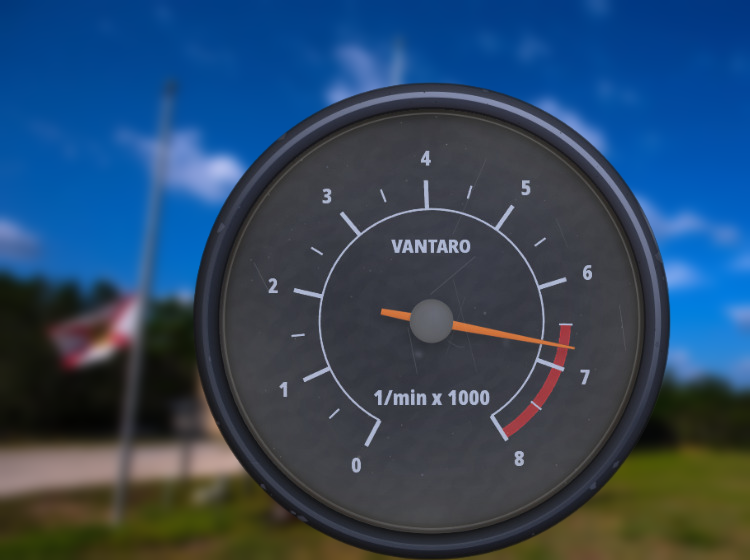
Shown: 6750 rpm
